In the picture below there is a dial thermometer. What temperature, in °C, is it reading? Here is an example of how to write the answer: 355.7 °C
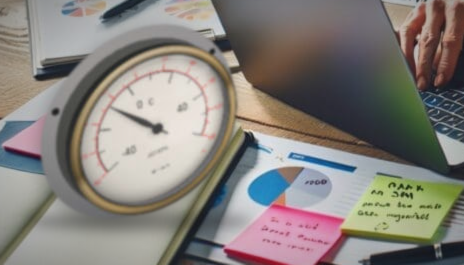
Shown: -10 °C
